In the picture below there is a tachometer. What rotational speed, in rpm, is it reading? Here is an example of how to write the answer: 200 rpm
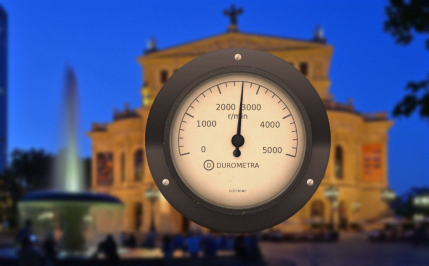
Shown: 2600 rpm
